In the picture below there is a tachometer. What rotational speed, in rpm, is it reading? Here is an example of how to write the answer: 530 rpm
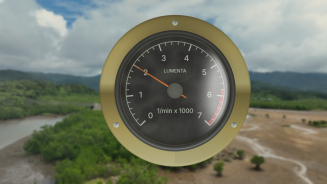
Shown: 2000 rpm
